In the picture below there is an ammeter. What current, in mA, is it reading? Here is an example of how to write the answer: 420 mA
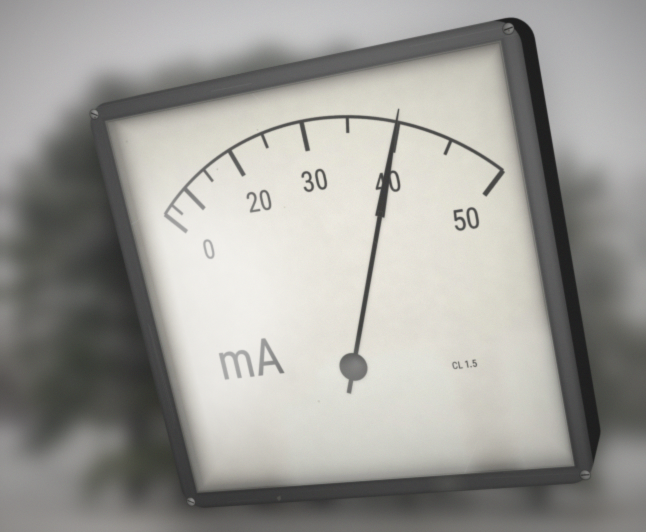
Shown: 40 mA
